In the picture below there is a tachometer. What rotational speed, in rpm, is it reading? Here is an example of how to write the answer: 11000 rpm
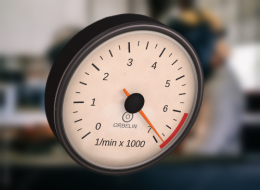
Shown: 6875 rpm
